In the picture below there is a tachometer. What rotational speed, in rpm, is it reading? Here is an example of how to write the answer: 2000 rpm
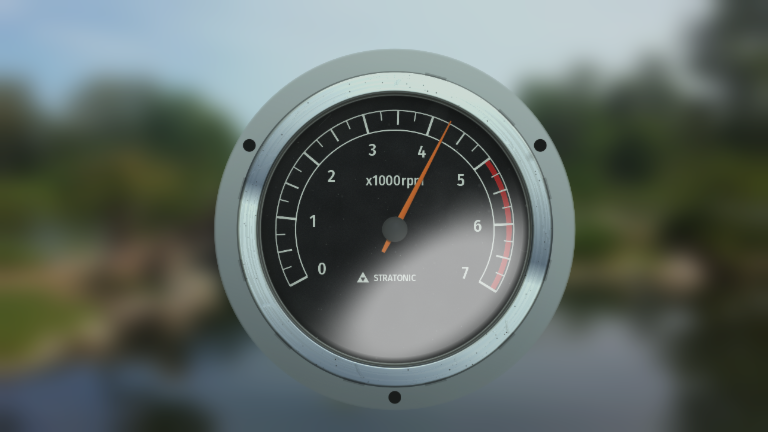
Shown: 4250 rpm
